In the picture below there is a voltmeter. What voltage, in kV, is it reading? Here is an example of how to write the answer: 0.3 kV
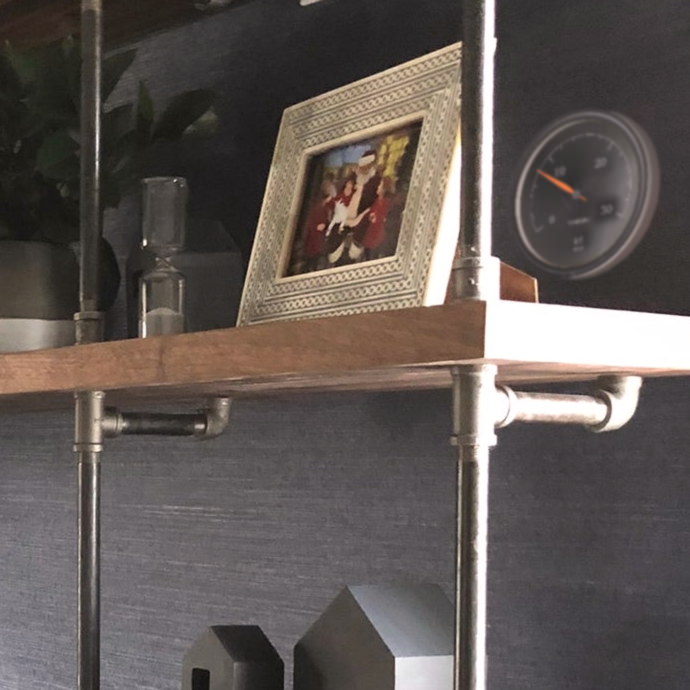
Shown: 8 kV
